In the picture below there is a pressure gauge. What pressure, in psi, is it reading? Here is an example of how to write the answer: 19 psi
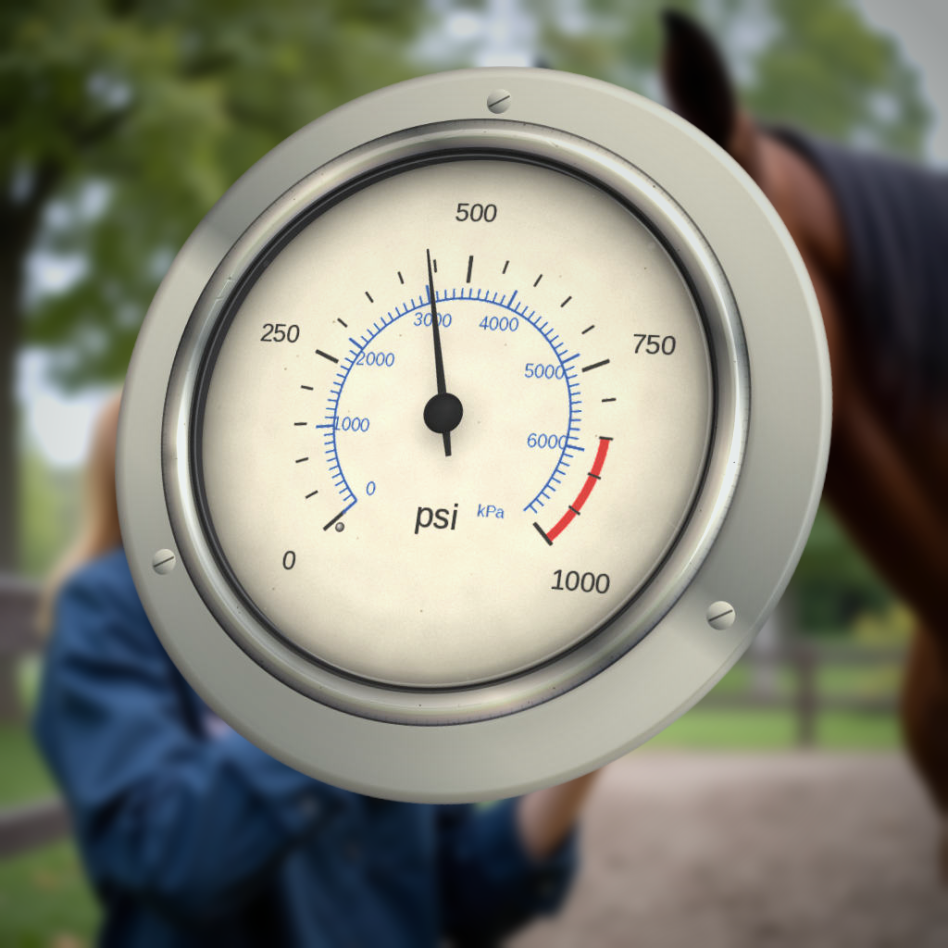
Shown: 450 psi
